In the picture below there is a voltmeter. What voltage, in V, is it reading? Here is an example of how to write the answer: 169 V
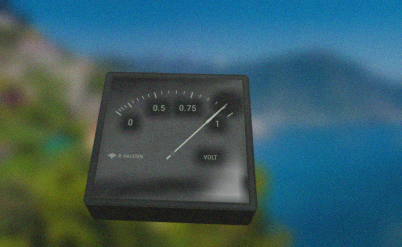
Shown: 0.95 V
